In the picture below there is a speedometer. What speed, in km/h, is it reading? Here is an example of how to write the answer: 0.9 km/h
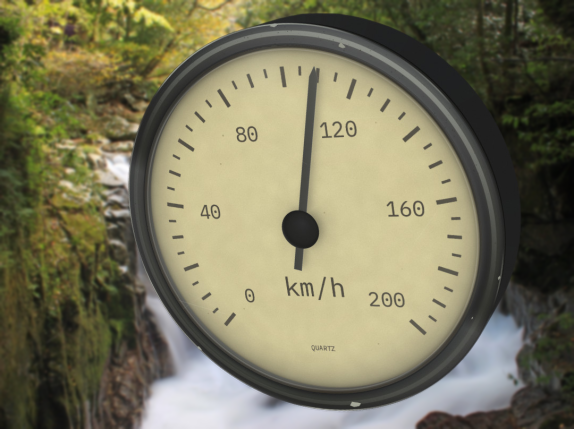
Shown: 110 km/h
